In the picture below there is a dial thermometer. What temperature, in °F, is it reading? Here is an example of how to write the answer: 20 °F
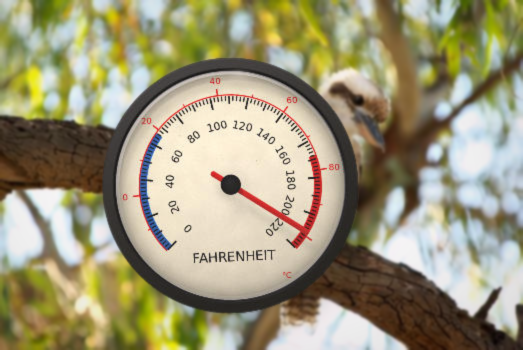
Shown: 210 °F
